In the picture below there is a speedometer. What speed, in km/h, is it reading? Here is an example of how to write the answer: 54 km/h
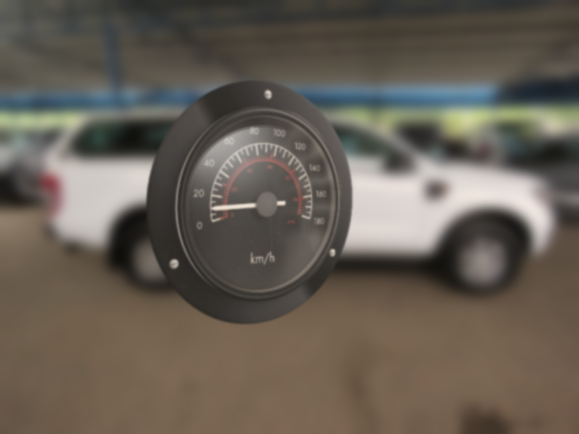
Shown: 10 km/h
